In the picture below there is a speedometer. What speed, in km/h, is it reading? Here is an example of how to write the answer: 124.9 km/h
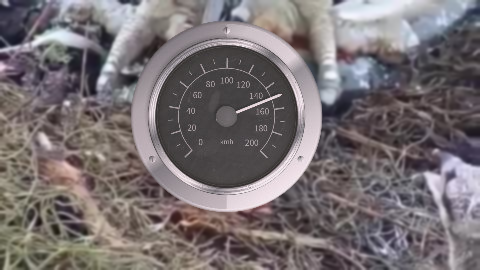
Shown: 150 km/h
